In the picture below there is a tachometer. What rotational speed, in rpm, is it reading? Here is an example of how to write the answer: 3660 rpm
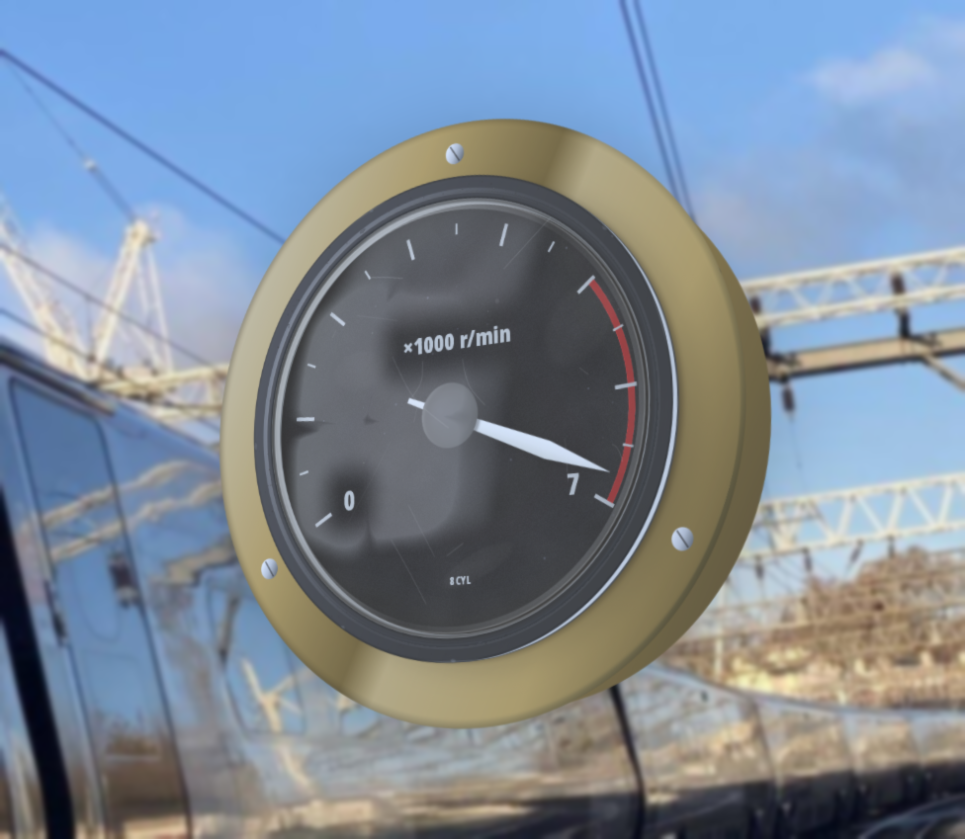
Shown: 6750 rpm
